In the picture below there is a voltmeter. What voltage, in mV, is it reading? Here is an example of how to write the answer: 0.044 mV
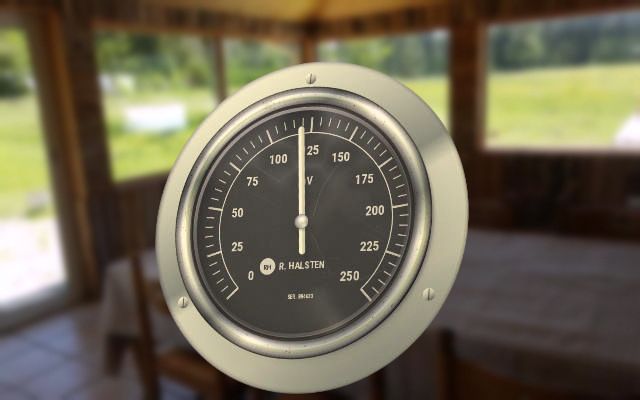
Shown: 120 mV
